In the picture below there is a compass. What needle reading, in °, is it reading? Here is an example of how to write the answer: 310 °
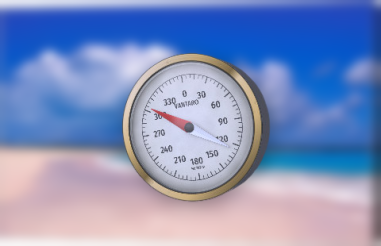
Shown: 305 °
